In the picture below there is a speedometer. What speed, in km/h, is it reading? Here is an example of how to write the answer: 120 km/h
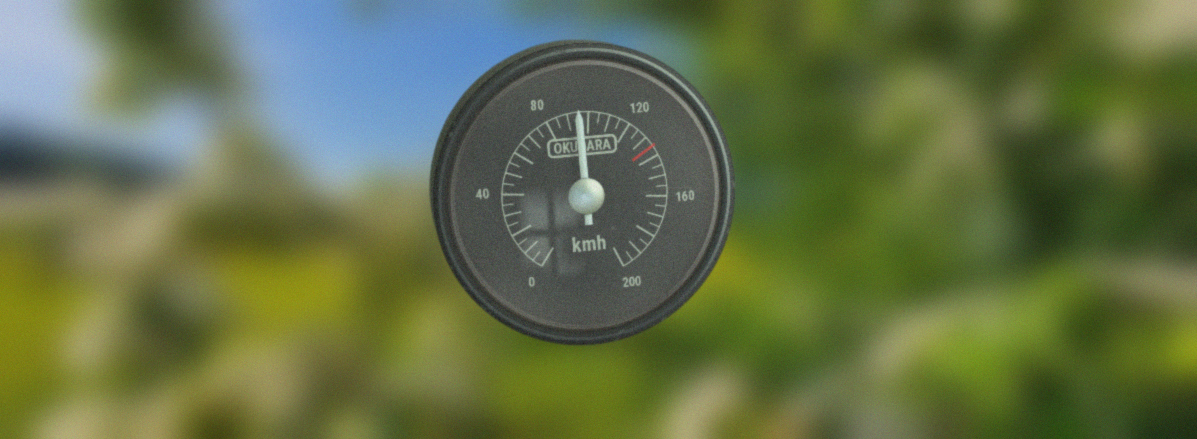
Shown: 95 km/h
